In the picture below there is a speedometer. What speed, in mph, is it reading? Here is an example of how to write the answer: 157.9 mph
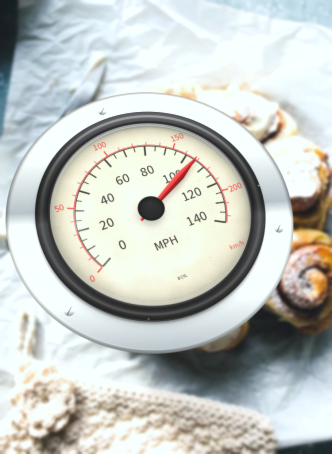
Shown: 105 mph
